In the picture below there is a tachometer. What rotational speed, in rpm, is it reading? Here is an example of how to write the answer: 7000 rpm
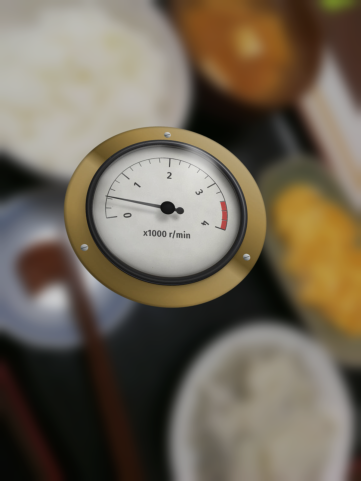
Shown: 400 rpm
